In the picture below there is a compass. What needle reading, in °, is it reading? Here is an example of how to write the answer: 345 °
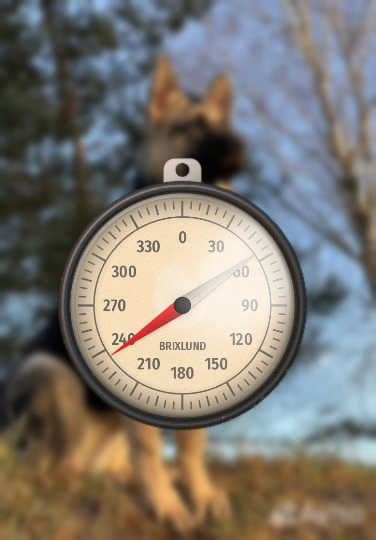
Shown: 235 °
